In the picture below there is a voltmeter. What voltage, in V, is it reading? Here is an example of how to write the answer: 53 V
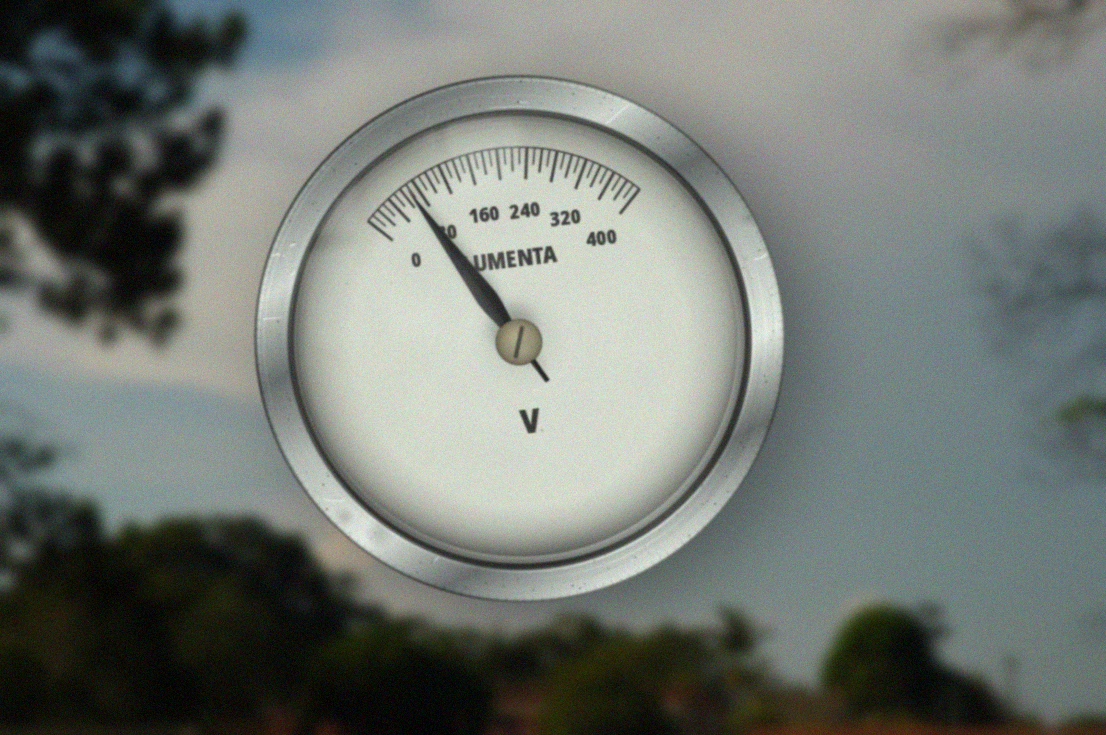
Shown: 70 V
